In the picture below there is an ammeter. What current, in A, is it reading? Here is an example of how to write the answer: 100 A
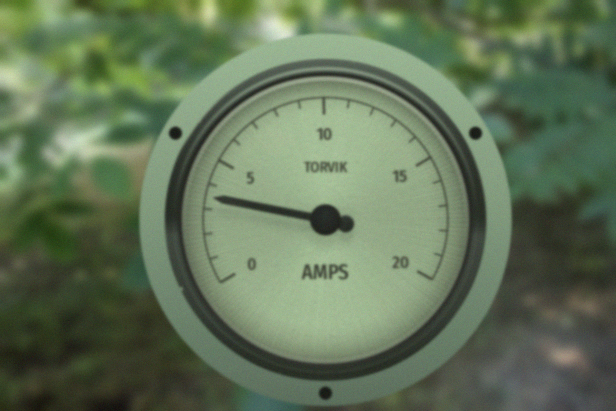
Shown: 3.5 A
